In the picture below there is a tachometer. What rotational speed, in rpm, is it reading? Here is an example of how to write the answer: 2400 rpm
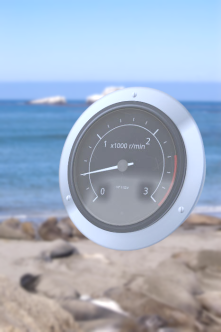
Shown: 400 rpm
